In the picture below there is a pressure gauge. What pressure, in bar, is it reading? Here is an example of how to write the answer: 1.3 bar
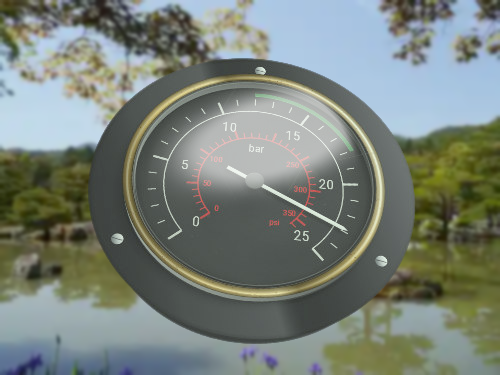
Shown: 23 bar
